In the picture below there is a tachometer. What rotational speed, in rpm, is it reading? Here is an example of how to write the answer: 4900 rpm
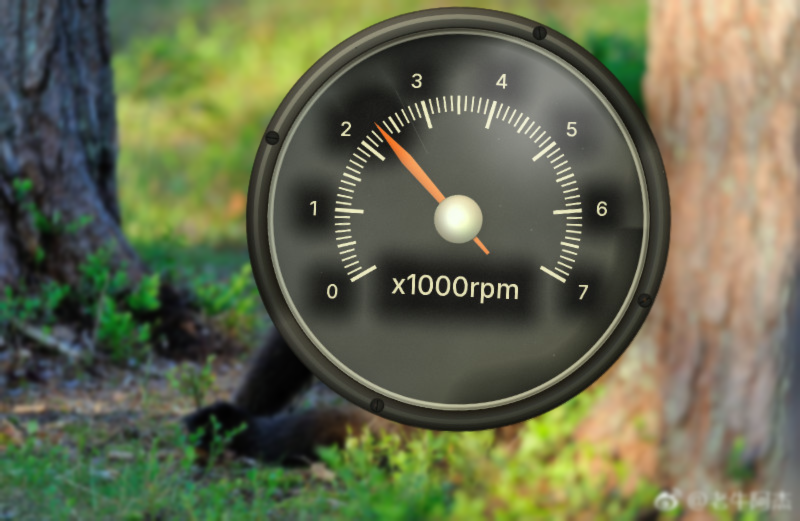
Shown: 2300 rpm
